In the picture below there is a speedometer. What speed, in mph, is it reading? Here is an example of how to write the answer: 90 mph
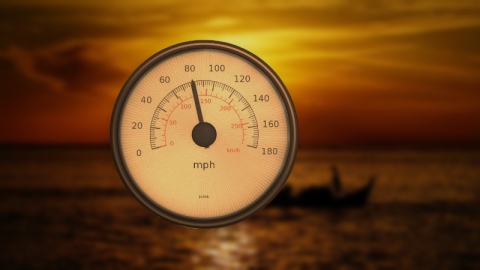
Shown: 80 mph
